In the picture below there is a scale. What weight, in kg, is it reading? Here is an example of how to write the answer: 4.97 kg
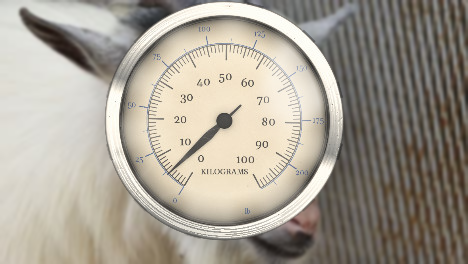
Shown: 5 kg
